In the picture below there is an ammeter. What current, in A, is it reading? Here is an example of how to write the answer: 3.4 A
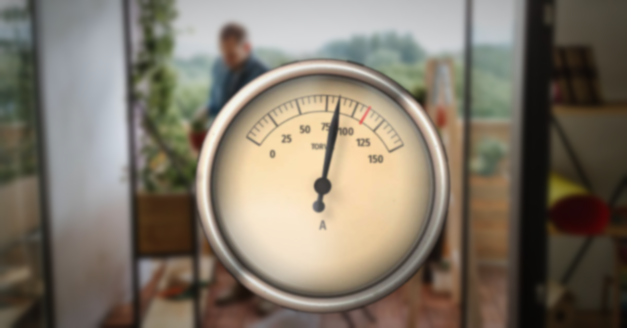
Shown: 85 A
